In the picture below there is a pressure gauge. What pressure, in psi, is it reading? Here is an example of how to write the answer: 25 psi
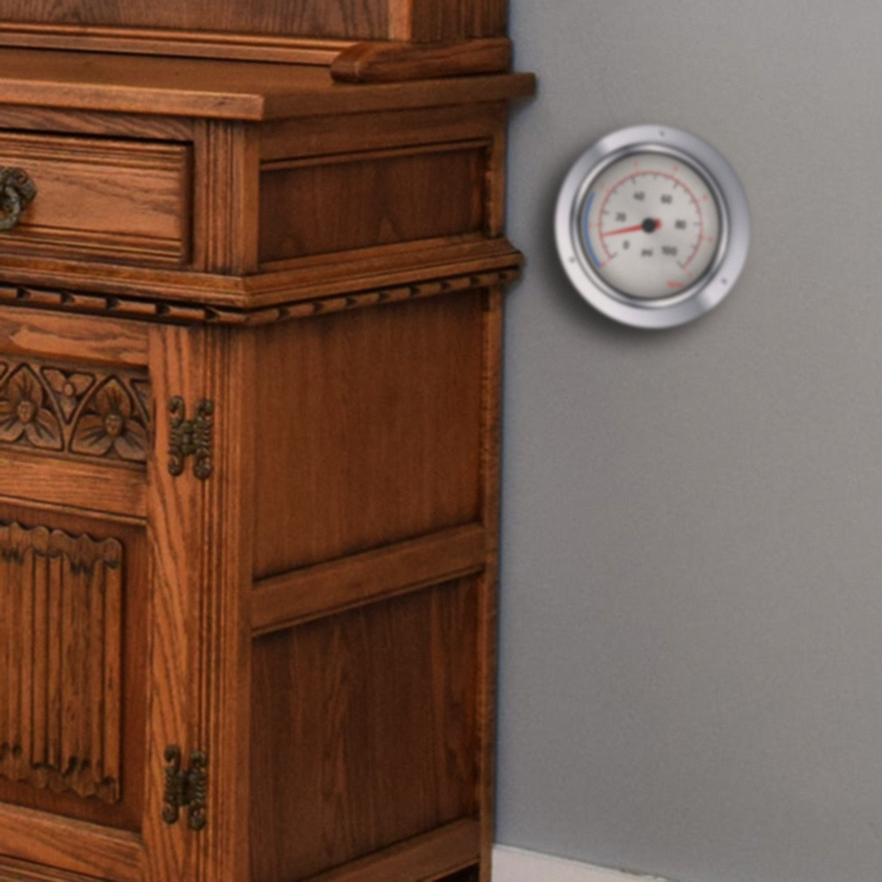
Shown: 10 psi
